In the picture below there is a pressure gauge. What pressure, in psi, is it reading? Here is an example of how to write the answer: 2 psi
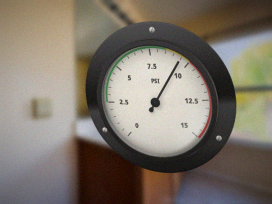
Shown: 9.5 psi
